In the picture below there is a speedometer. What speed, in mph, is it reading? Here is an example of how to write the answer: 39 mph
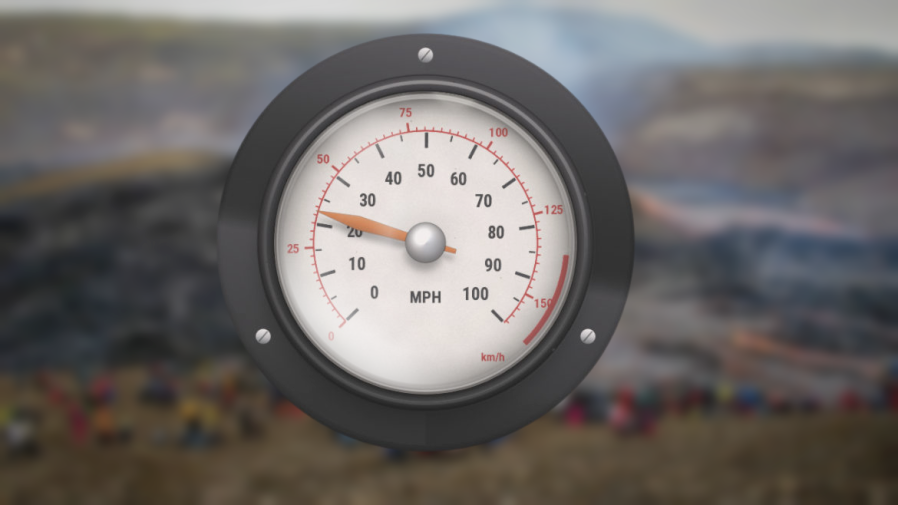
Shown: 22.5 mph
